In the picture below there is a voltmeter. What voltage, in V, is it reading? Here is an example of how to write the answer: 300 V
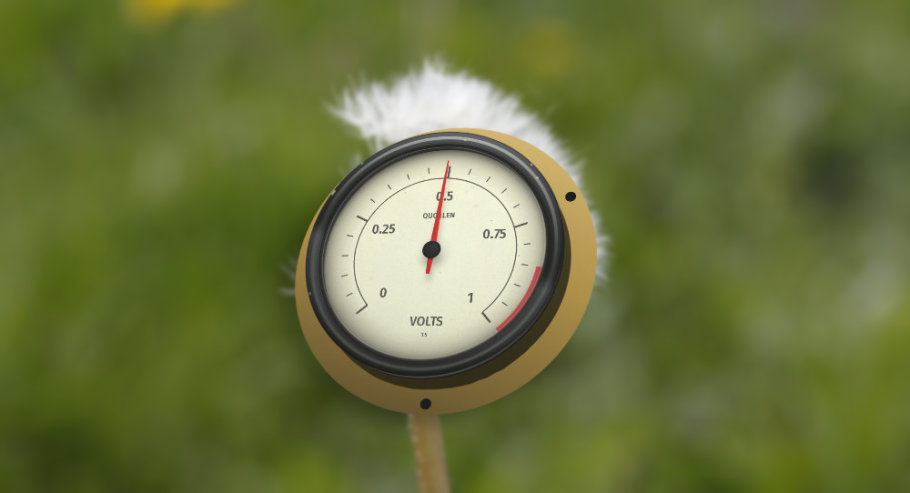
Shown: 0.5 V
